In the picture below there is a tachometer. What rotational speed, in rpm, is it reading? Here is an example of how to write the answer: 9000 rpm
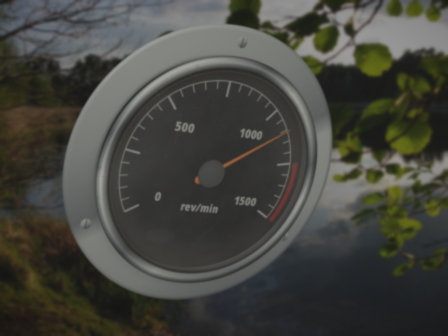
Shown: 1100 rpm
